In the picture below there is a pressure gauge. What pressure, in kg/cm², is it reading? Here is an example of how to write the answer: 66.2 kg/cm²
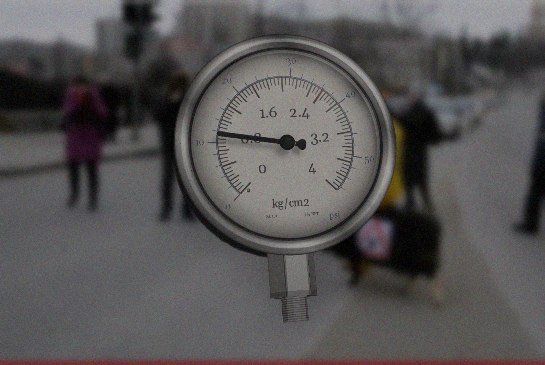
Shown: 0.8 kg/cm²
